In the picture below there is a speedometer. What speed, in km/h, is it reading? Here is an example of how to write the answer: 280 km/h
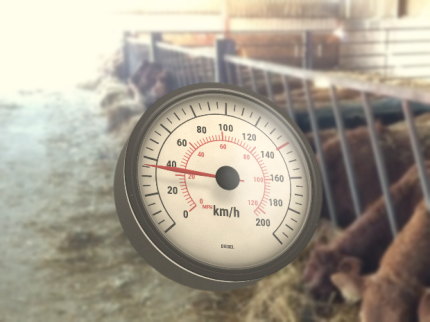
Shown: 35 km/h
